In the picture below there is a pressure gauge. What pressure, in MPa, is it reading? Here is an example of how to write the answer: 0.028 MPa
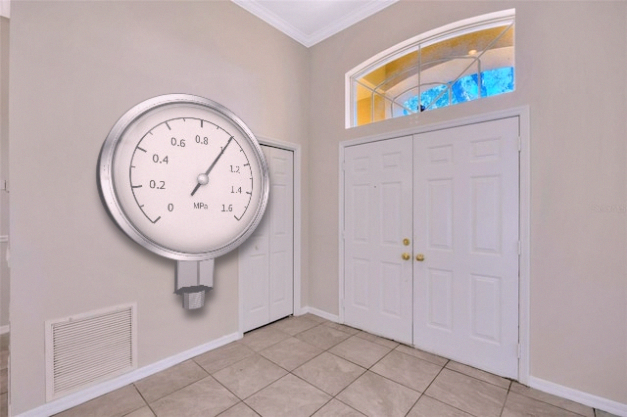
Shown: 1 MPa
